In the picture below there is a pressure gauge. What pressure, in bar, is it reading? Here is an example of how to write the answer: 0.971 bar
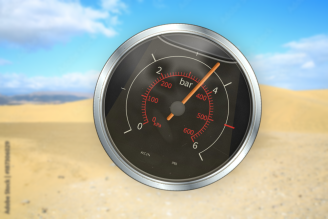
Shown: 3.5 bar
